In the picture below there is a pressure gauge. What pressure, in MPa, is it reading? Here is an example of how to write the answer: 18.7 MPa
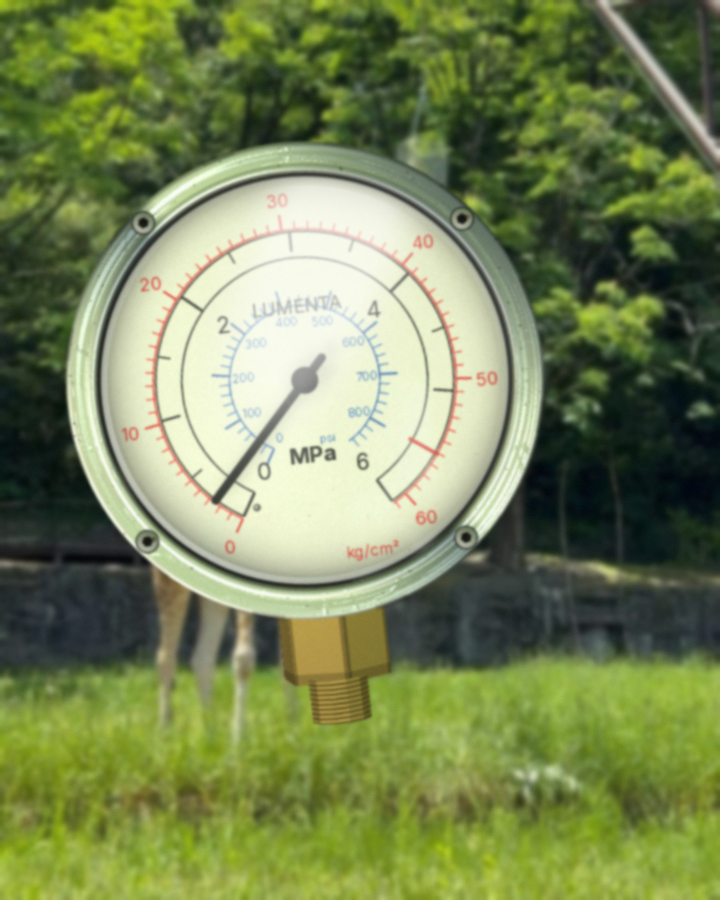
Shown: 0.25 MPa
